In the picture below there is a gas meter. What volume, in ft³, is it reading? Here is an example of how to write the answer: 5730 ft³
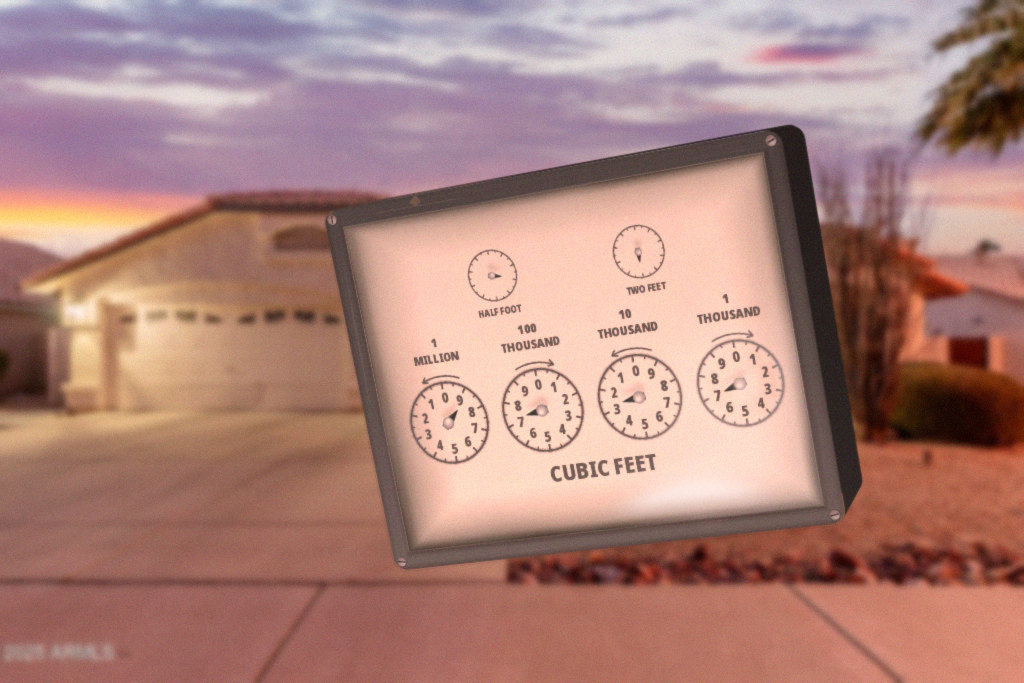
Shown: 872700 ft³
